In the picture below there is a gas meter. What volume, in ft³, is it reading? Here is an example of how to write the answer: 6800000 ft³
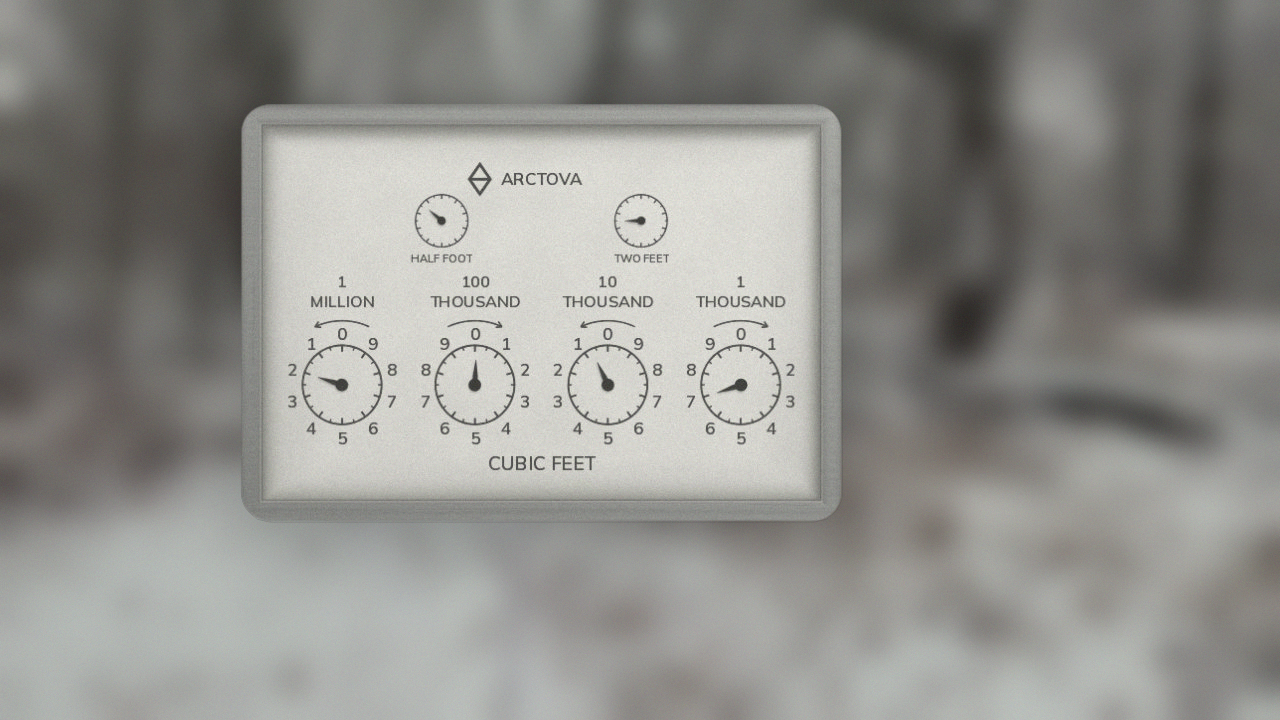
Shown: 200700 ft³
